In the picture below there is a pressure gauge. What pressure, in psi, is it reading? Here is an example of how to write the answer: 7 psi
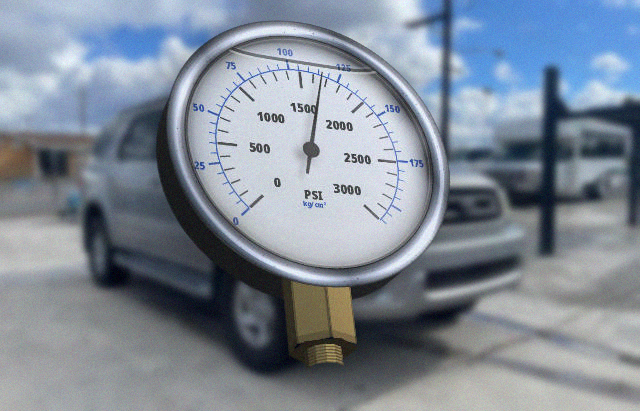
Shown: 1650 psi
